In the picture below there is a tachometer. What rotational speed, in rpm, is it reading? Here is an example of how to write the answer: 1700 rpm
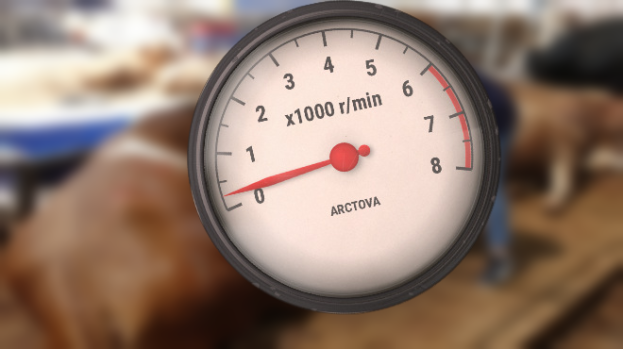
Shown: 250 rpm
